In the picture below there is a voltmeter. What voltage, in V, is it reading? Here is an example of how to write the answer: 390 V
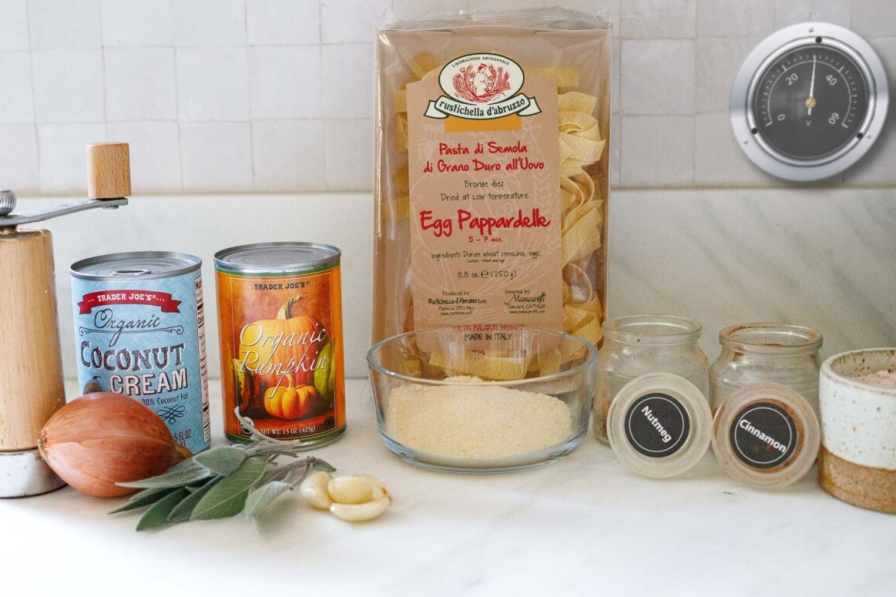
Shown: 30 V
